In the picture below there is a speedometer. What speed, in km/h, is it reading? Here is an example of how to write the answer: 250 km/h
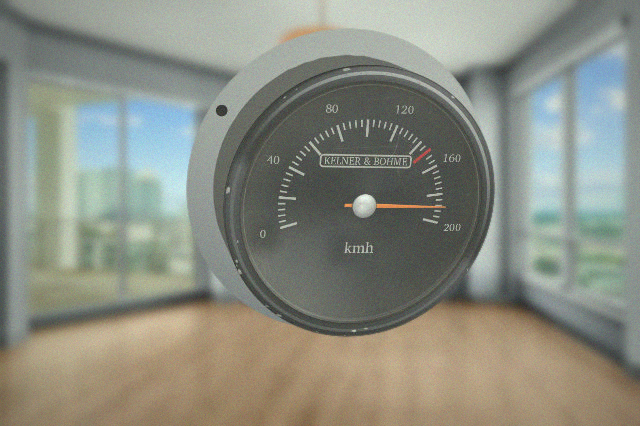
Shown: 188 km/h
